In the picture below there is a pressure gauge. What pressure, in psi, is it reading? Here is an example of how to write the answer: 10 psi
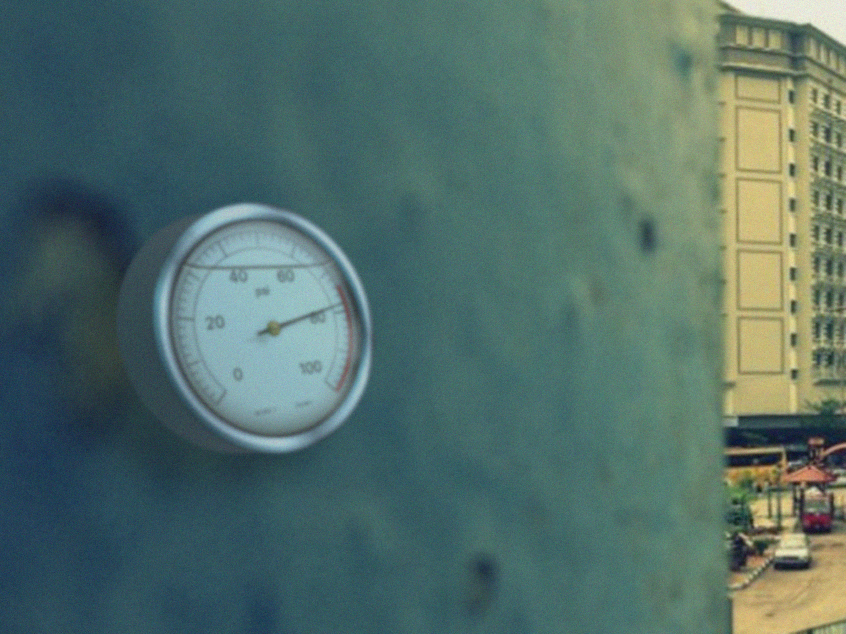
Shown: 78 psi
